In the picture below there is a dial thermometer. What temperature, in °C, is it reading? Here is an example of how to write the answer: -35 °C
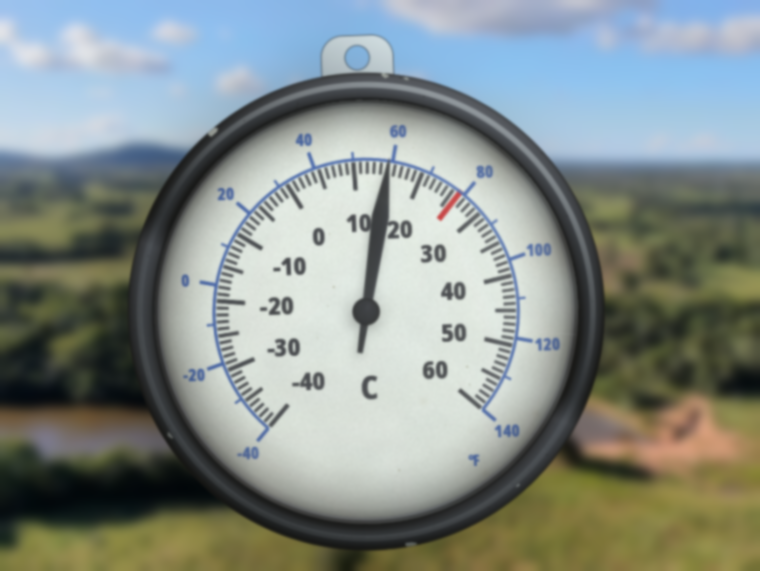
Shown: 15 °C
